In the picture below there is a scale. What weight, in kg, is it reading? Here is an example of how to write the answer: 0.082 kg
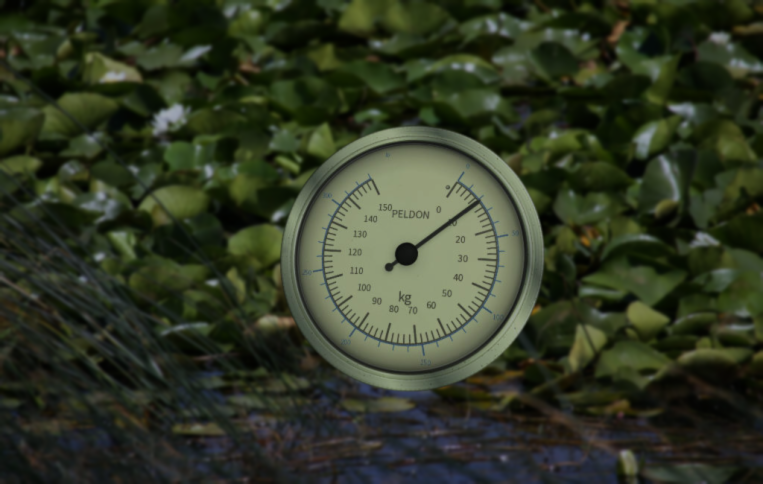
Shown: 10 kg
